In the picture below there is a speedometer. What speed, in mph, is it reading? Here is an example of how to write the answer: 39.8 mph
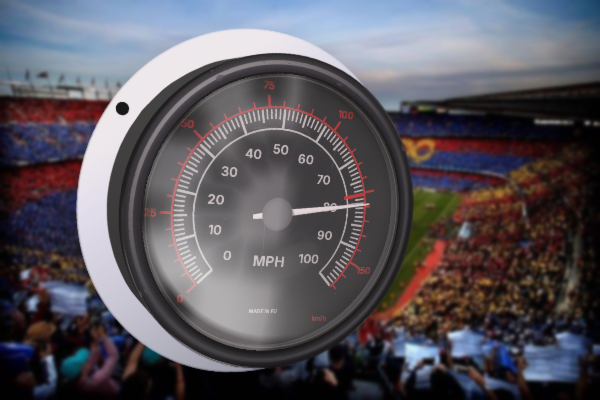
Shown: 80 mph
